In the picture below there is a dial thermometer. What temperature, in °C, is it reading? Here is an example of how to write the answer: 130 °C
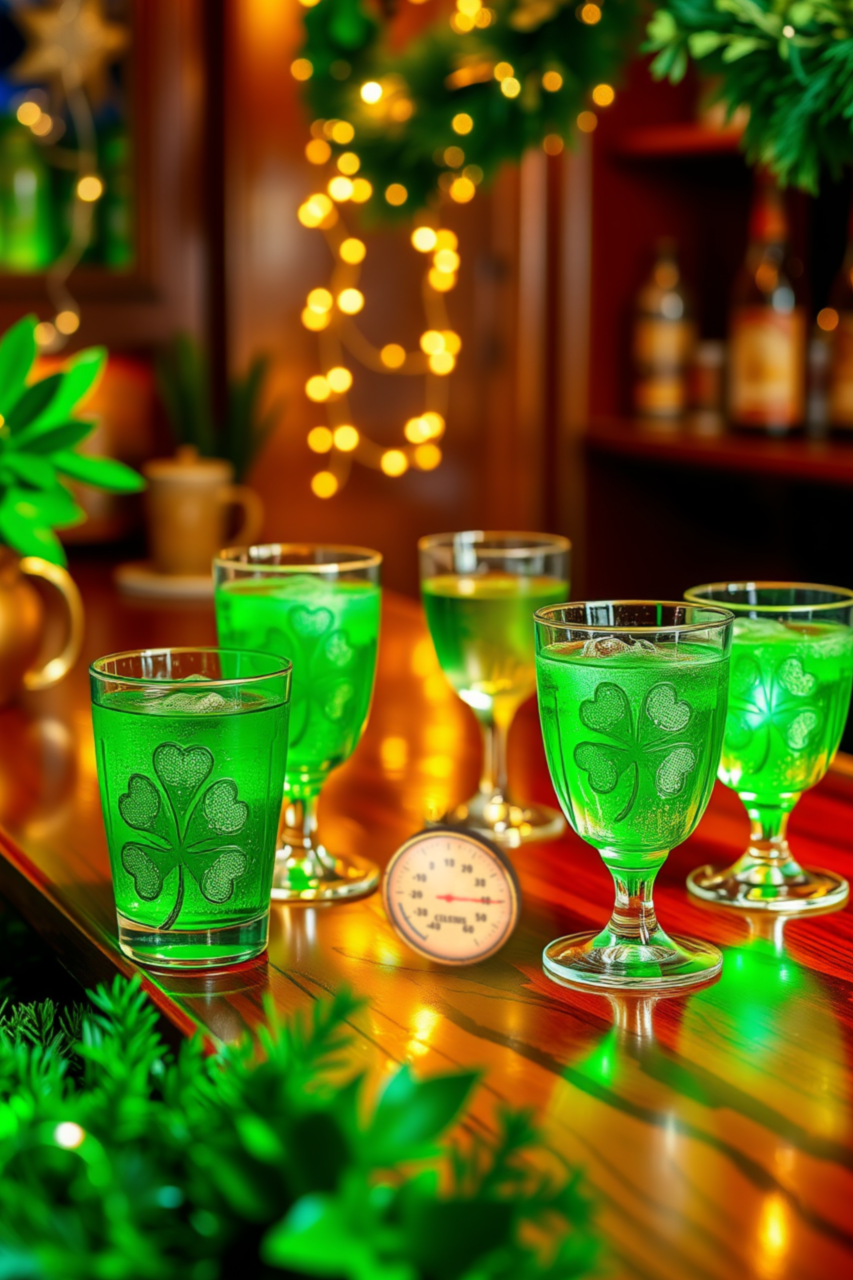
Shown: 40 °C
